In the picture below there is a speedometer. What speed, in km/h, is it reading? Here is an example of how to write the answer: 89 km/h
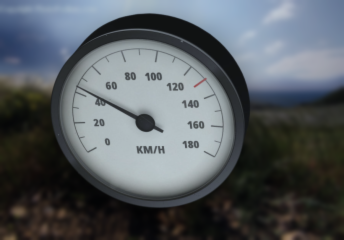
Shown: 45 km/h
